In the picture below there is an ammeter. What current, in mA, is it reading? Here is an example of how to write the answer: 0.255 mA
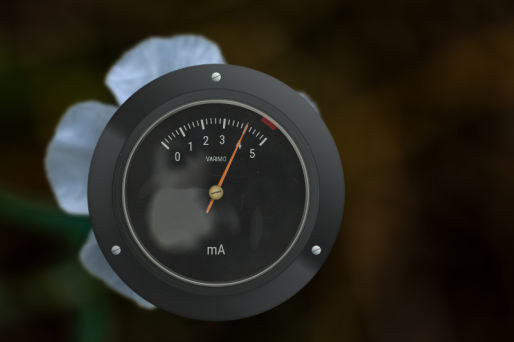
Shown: 4 mA
